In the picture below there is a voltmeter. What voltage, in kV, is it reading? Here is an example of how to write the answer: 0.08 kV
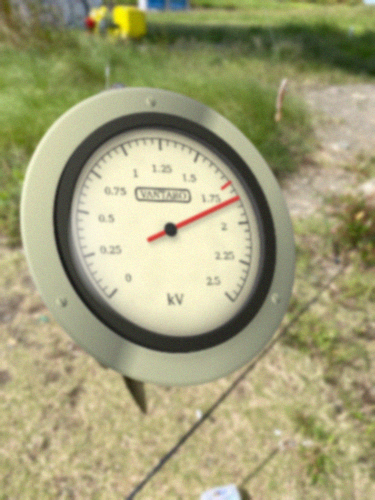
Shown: 1.85 kV
